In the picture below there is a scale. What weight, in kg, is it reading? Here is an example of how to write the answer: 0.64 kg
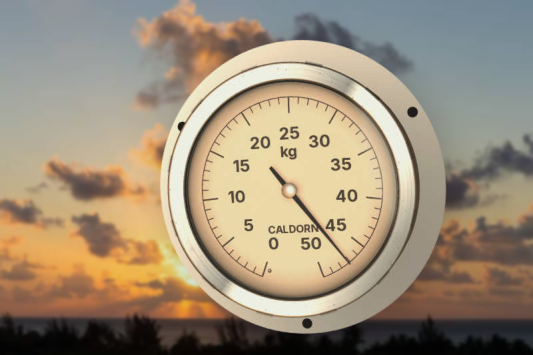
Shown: 47 kg
